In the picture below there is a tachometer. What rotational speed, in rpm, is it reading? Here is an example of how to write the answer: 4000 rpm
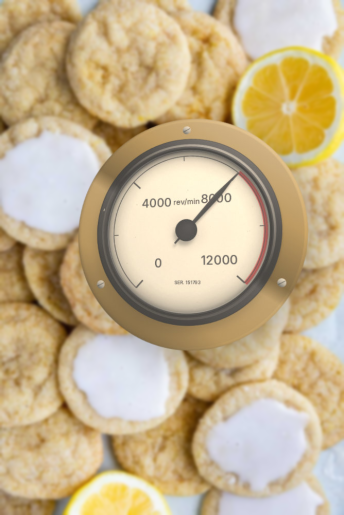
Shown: 8000 rpm
